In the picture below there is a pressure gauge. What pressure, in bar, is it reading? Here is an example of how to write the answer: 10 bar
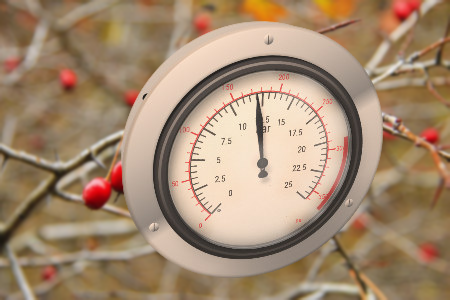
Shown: 12 bar
